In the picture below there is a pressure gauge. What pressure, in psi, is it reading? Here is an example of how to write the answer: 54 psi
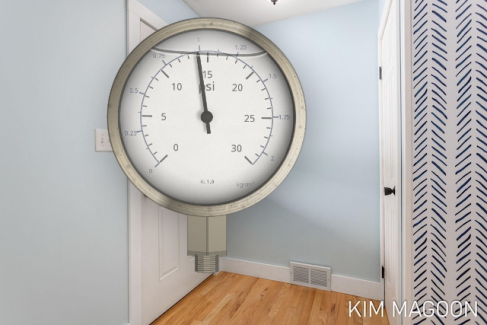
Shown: 14 psi
